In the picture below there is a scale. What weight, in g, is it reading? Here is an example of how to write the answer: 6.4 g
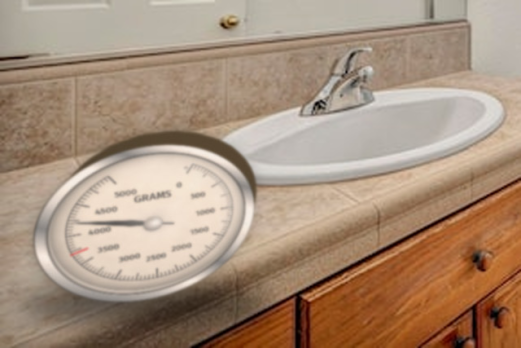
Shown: 4250 g
